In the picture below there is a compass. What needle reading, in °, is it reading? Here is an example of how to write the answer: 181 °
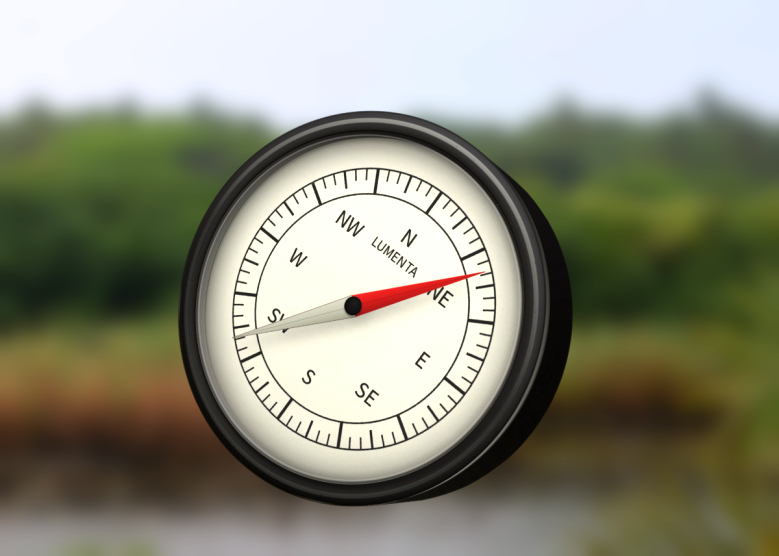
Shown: 40 °
